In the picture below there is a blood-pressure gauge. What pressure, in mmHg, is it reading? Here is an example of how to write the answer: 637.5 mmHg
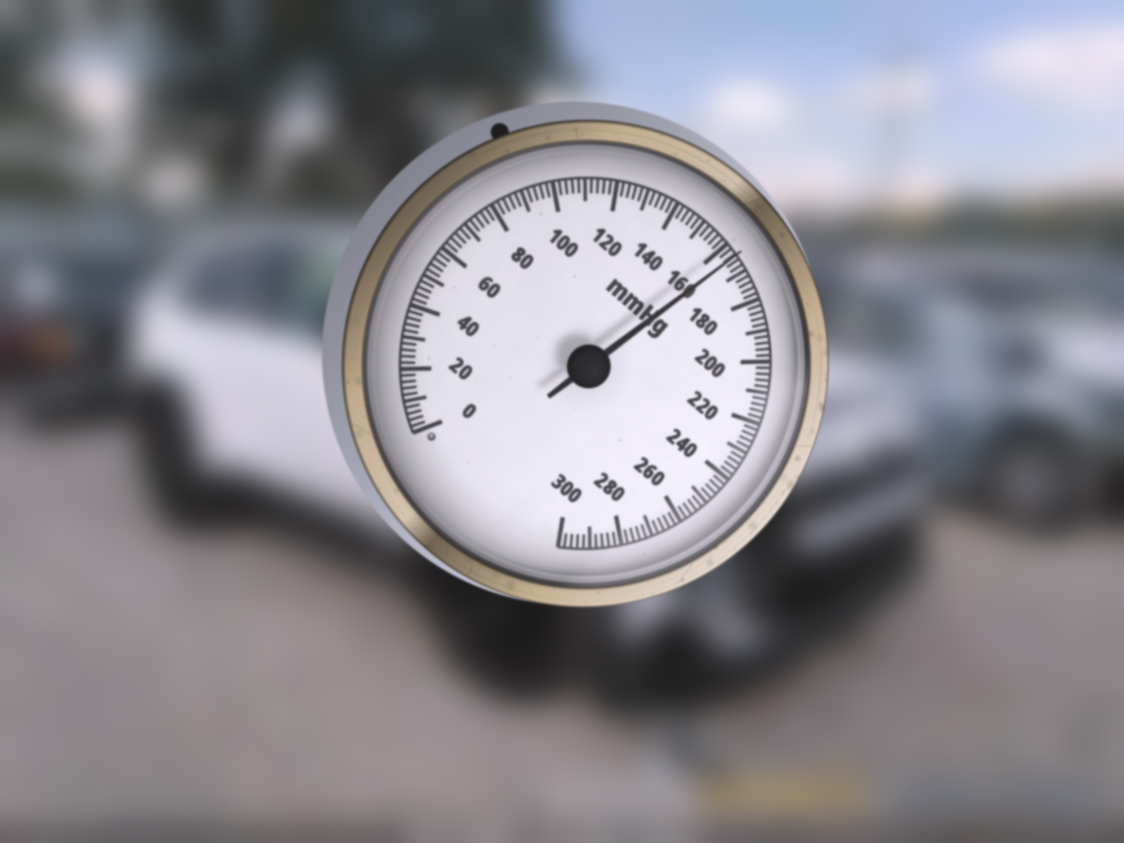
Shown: 164 mmHg
